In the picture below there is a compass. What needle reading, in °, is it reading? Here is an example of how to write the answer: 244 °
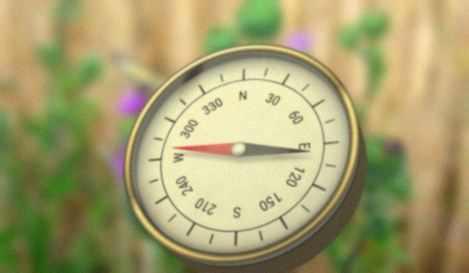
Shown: 277.5 °
